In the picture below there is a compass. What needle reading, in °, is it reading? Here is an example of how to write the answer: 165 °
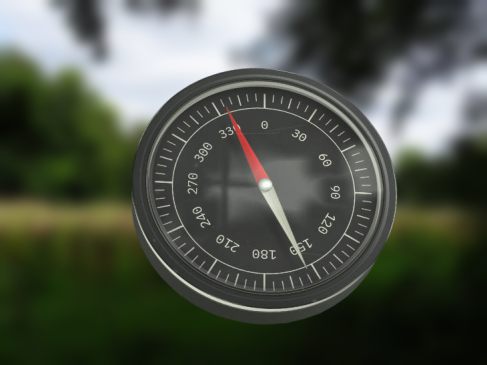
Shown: 335 °
